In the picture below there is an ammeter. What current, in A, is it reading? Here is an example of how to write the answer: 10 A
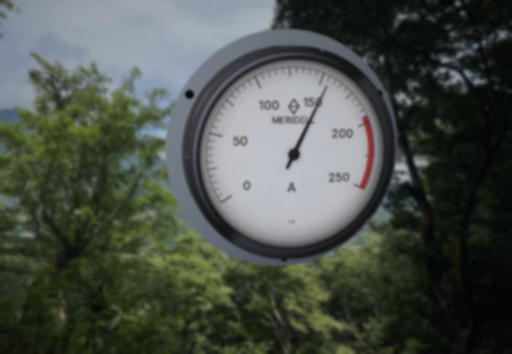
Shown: 155 A
